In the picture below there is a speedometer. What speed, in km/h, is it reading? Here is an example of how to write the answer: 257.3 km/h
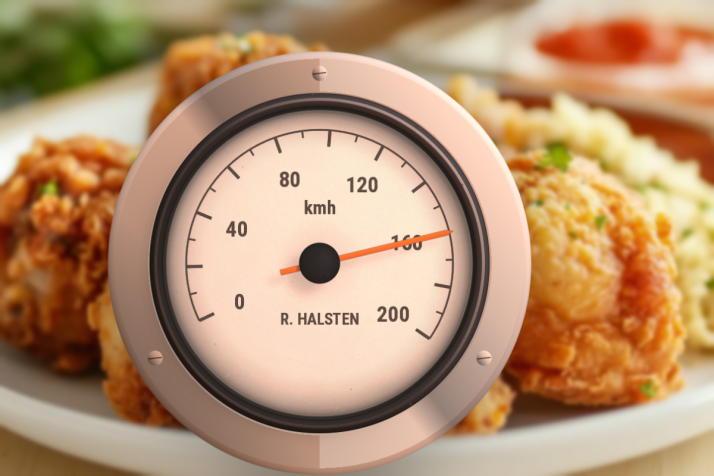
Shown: 160 km/h
